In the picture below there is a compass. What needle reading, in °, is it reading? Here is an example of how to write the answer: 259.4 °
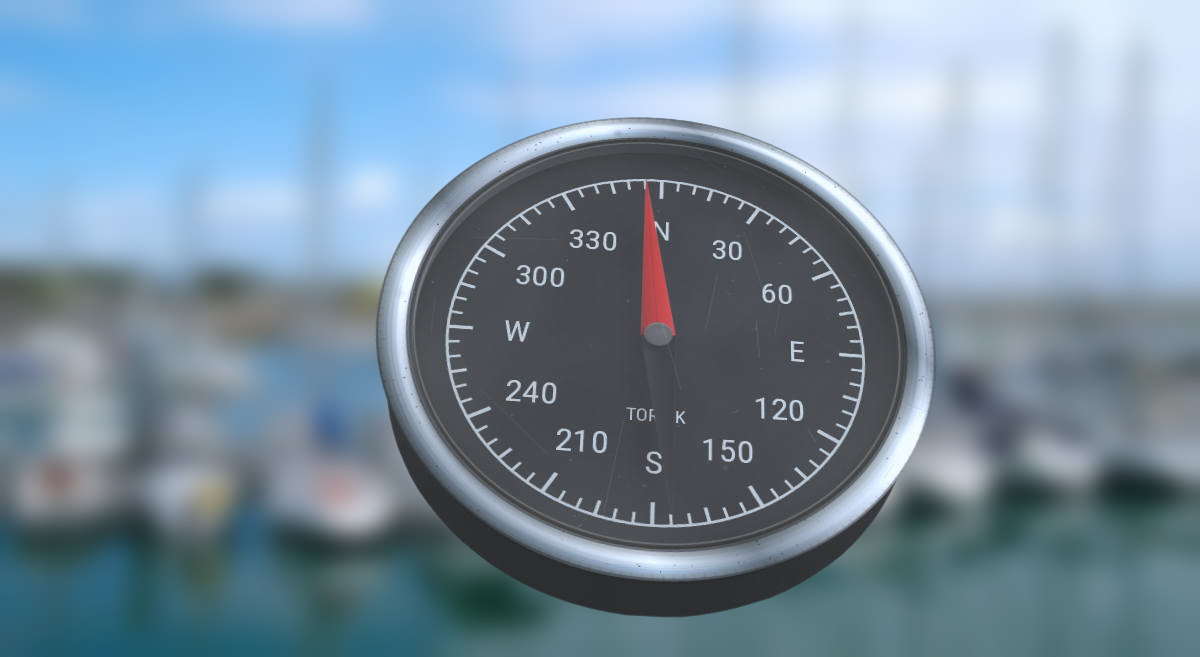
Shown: 355 °
